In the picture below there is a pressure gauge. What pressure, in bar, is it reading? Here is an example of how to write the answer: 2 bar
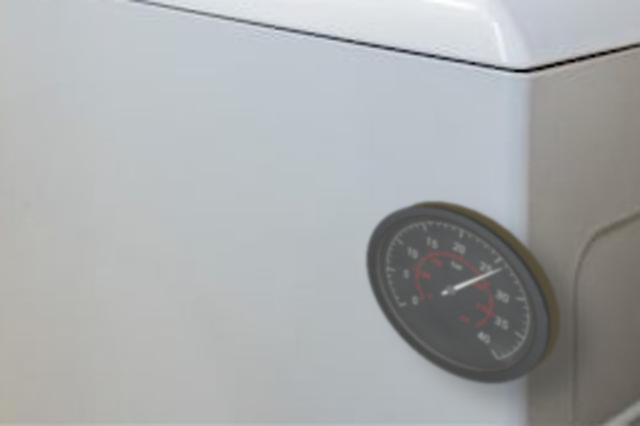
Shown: 26 bar
